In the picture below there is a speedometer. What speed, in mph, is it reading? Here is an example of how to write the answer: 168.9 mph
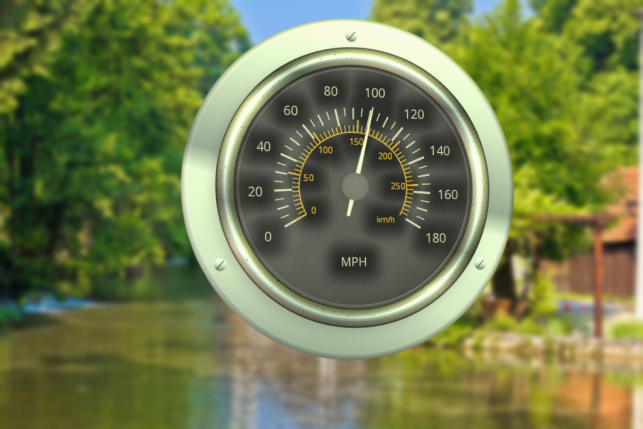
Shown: 100 mph
